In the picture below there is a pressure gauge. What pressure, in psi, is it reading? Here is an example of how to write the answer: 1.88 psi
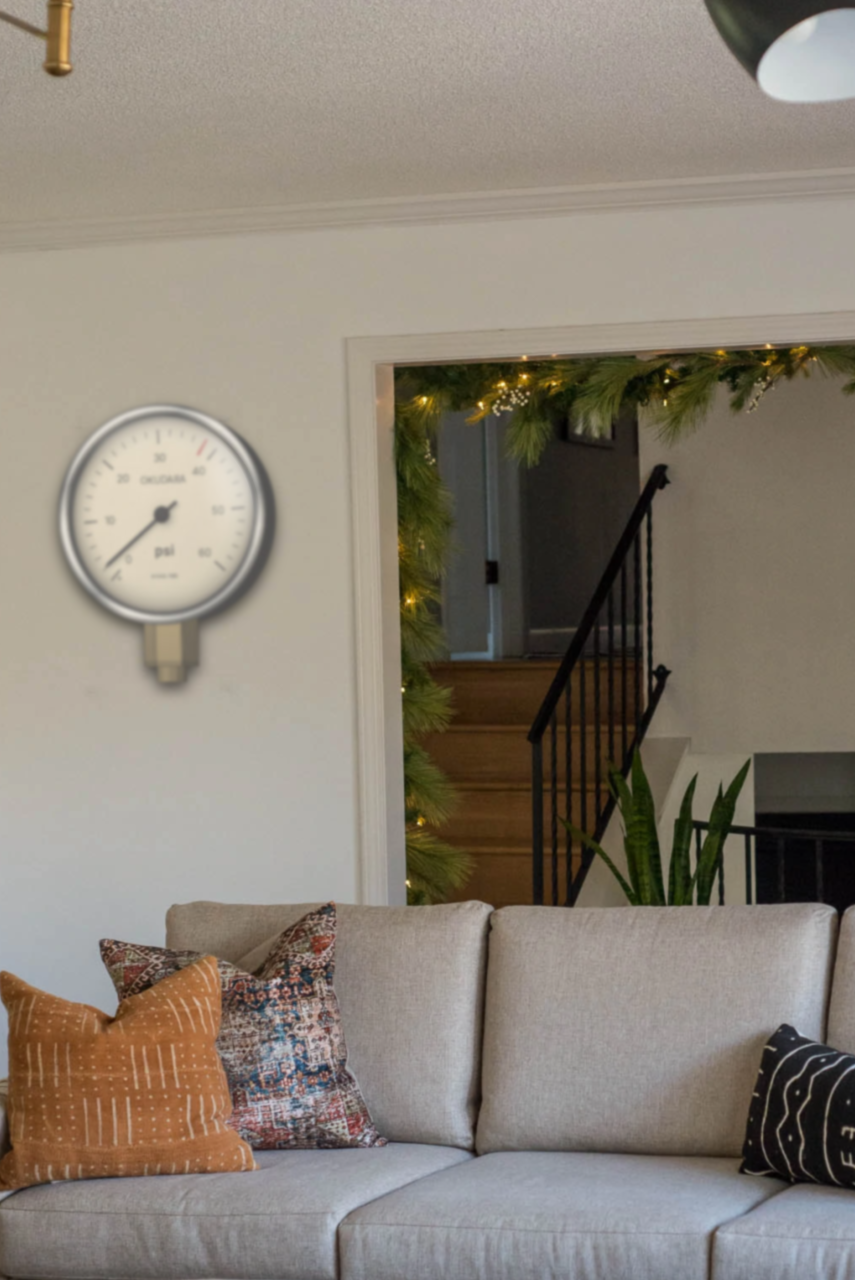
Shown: 2 psi
